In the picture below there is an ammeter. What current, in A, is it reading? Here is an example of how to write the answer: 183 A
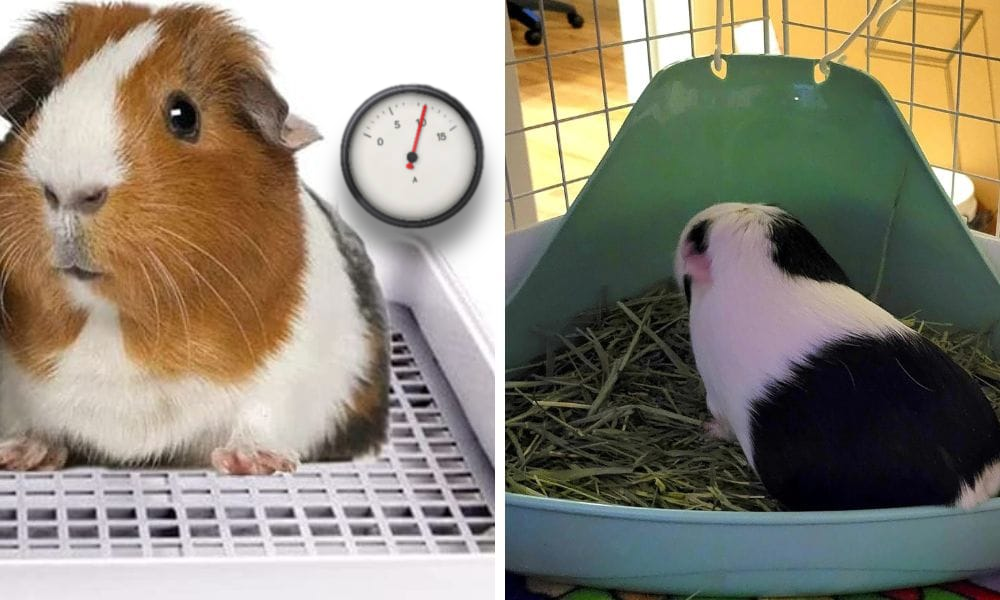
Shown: 10 A
